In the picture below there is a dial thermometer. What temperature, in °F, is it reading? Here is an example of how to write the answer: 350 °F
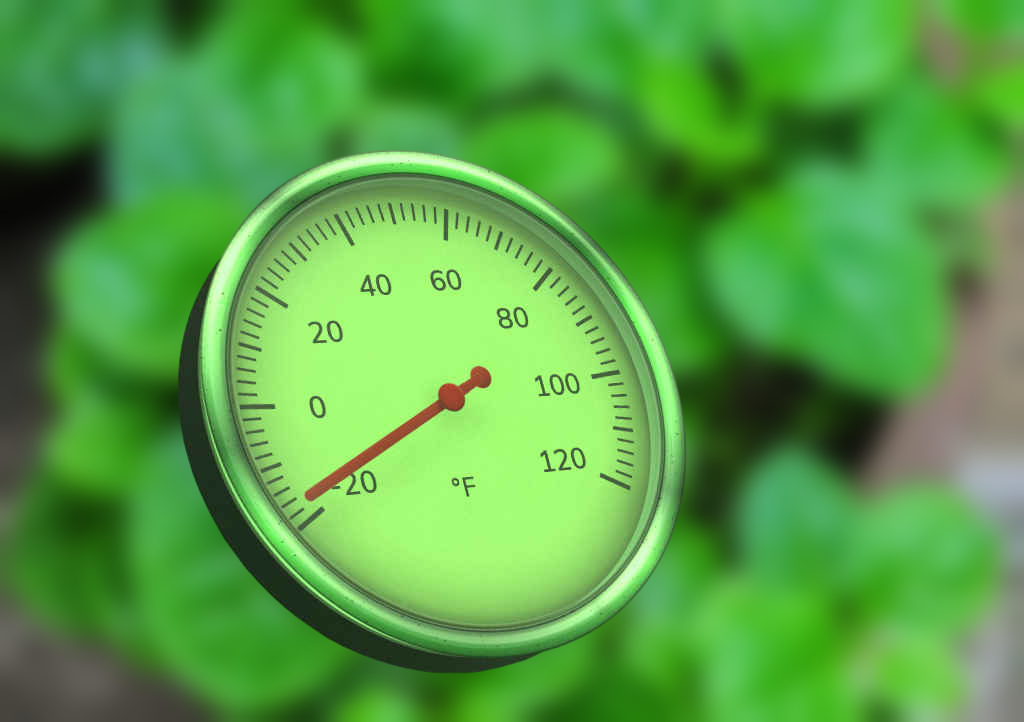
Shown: -17 °F
